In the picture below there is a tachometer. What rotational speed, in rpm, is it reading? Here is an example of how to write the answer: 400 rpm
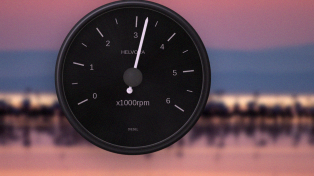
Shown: 3250 rpm
